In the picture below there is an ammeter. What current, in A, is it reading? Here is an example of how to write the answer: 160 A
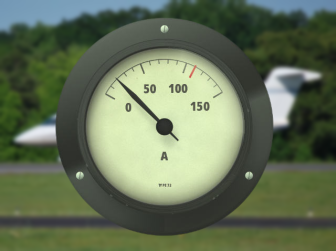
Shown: 20 A
